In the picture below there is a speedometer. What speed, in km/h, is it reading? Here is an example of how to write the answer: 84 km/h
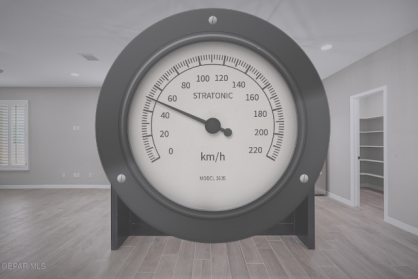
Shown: 50 km/h
